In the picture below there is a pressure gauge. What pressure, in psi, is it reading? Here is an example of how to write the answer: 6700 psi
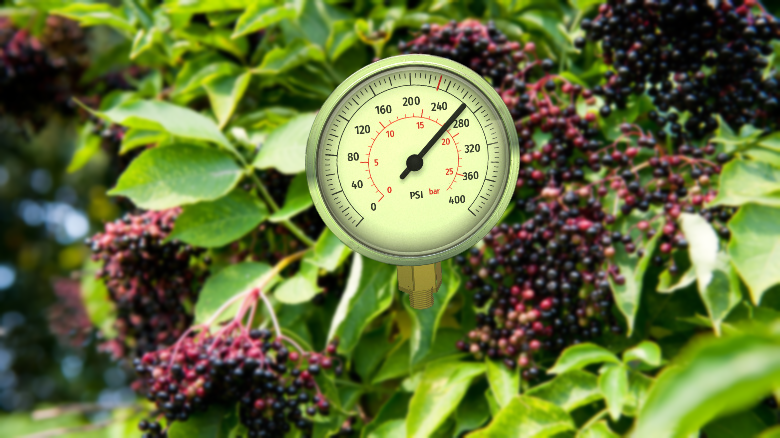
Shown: 265 psi
